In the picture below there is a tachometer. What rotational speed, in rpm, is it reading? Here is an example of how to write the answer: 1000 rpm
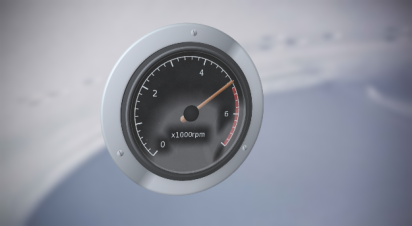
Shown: 5000 rpm
